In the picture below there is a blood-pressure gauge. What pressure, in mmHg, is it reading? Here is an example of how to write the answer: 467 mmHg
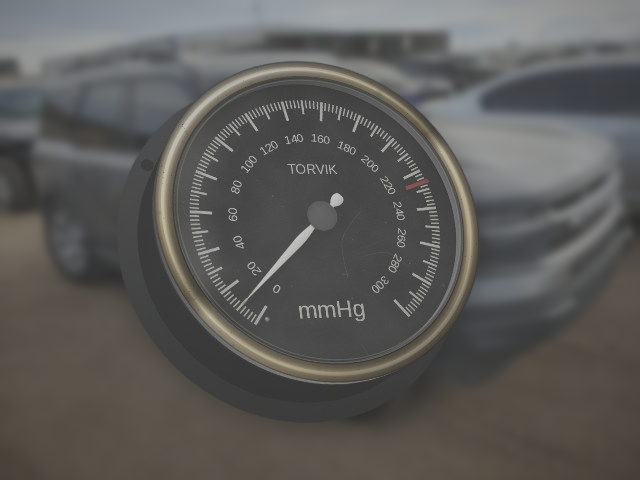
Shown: 10 mmHg
